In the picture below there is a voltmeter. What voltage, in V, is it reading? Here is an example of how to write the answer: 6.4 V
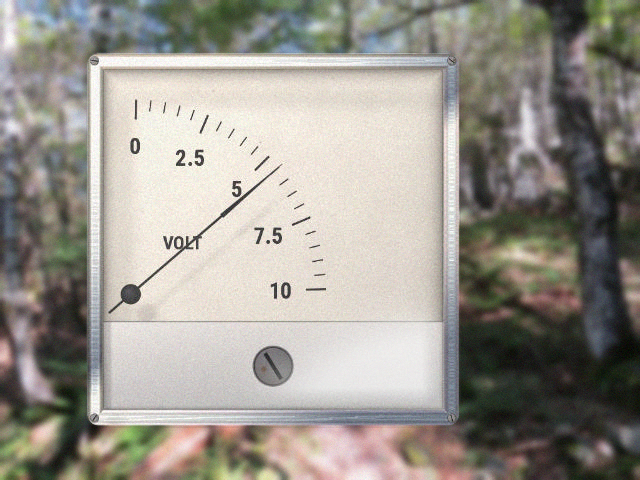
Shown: 5.5 V
